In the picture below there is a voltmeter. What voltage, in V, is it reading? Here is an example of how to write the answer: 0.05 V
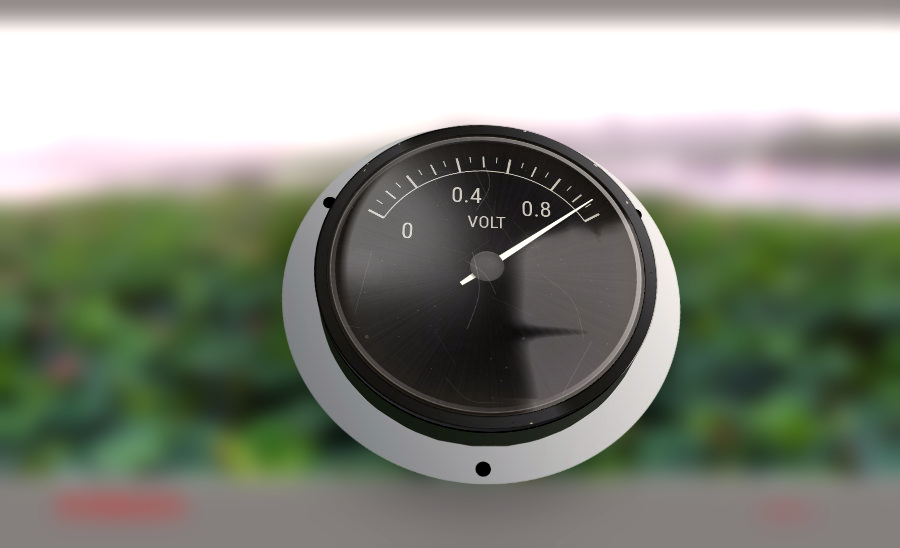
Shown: 0.95 V
